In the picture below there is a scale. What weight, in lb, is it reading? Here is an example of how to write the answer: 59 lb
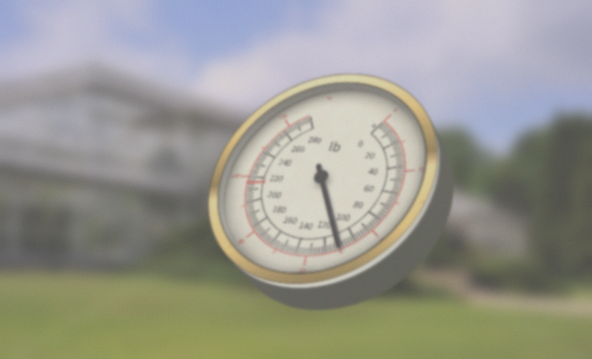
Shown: 110 lb
